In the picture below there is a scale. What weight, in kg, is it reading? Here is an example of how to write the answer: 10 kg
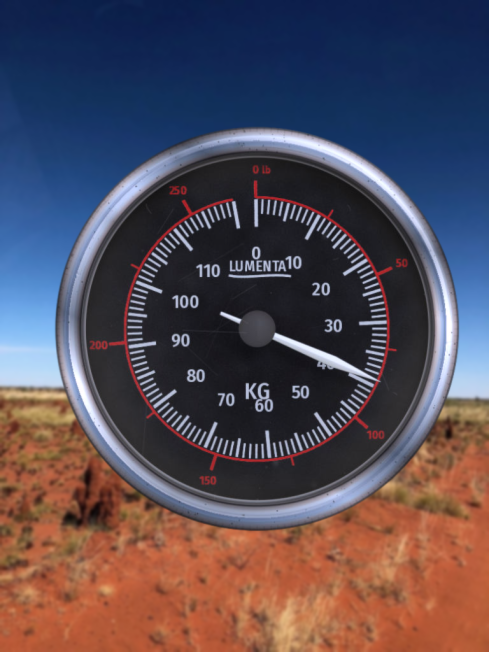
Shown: 39 kg
